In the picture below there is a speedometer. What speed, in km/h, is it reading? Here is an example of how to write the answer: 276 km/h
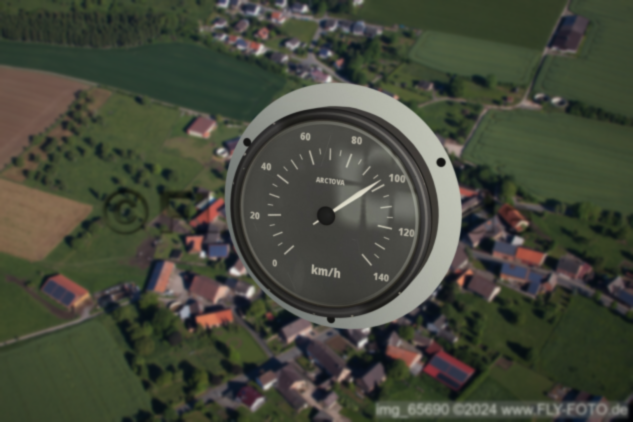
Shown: 97.5 km/h
